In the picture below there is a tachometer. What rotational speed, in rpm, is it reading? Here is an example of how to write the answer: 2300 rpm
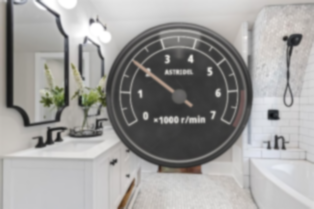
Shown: 2000 rpm
